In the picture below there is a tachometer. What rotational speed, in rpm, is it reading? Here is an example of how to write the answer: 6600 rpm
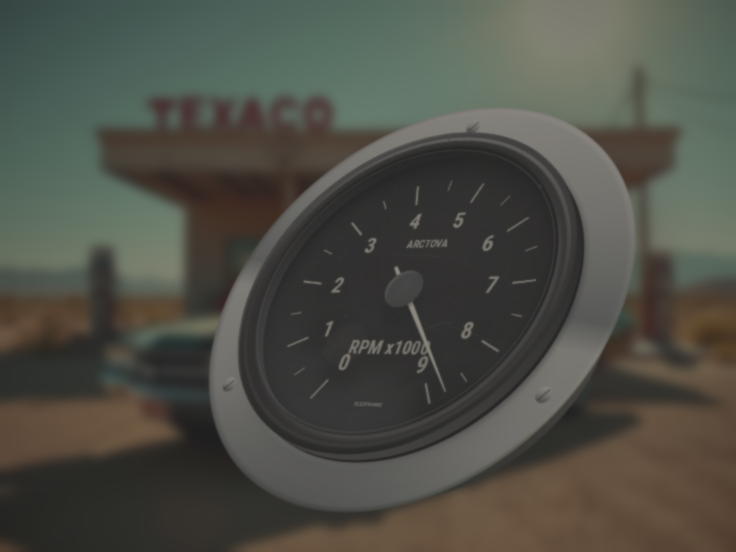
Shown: 8750 rpm
